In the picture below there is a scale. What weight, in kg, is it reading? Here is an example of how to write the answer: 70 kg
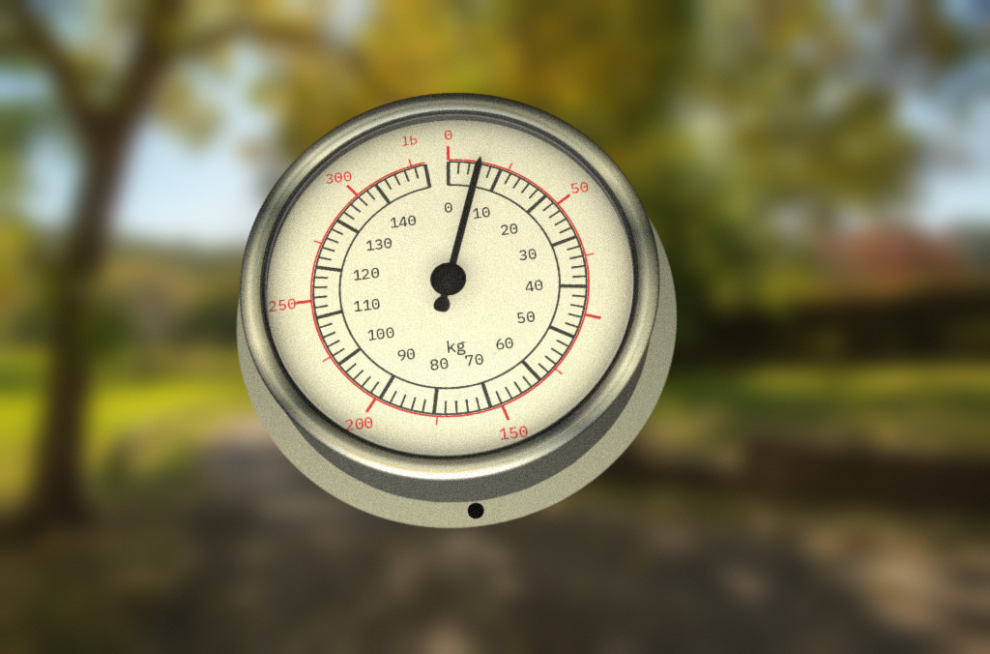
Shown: 6 kg
